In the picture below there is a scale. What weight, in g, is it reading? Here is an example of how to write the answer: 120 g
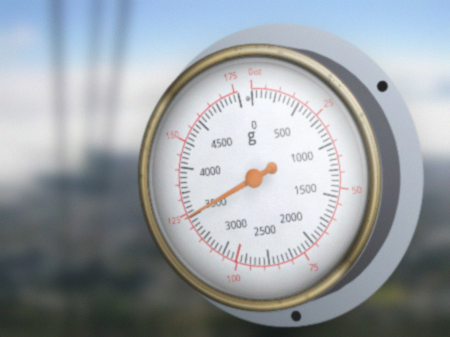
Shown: 3500 g
